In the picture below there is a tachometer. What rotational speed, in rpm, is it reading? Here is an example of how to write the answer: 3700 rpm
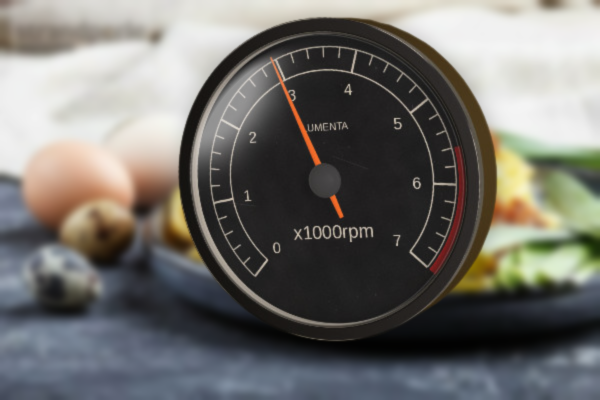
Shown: 3000 rpm
